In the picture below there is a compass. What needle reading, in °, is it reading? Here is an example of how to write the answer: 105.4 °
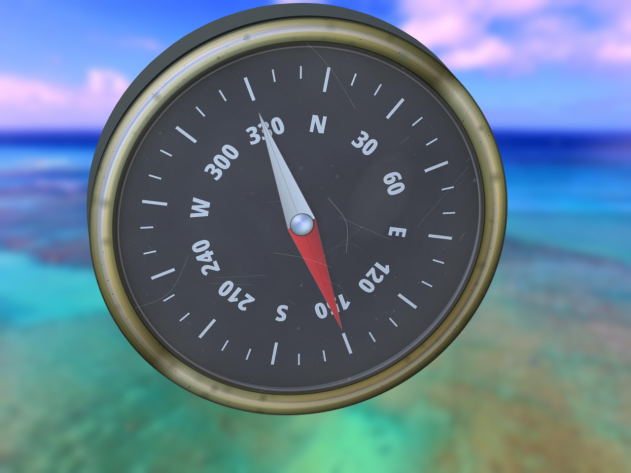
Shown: 150 °
